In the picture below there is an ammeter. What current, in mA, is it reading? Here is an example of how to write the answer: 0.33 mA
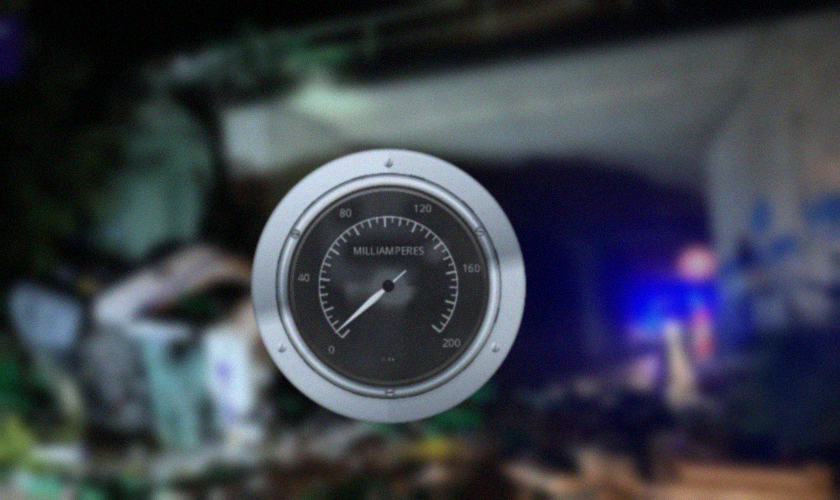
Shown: 5 mA
